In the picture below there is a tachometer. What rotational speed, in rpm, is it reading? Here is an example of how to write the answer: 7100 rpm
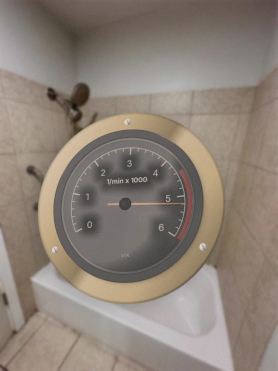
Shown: 5200 rpm
